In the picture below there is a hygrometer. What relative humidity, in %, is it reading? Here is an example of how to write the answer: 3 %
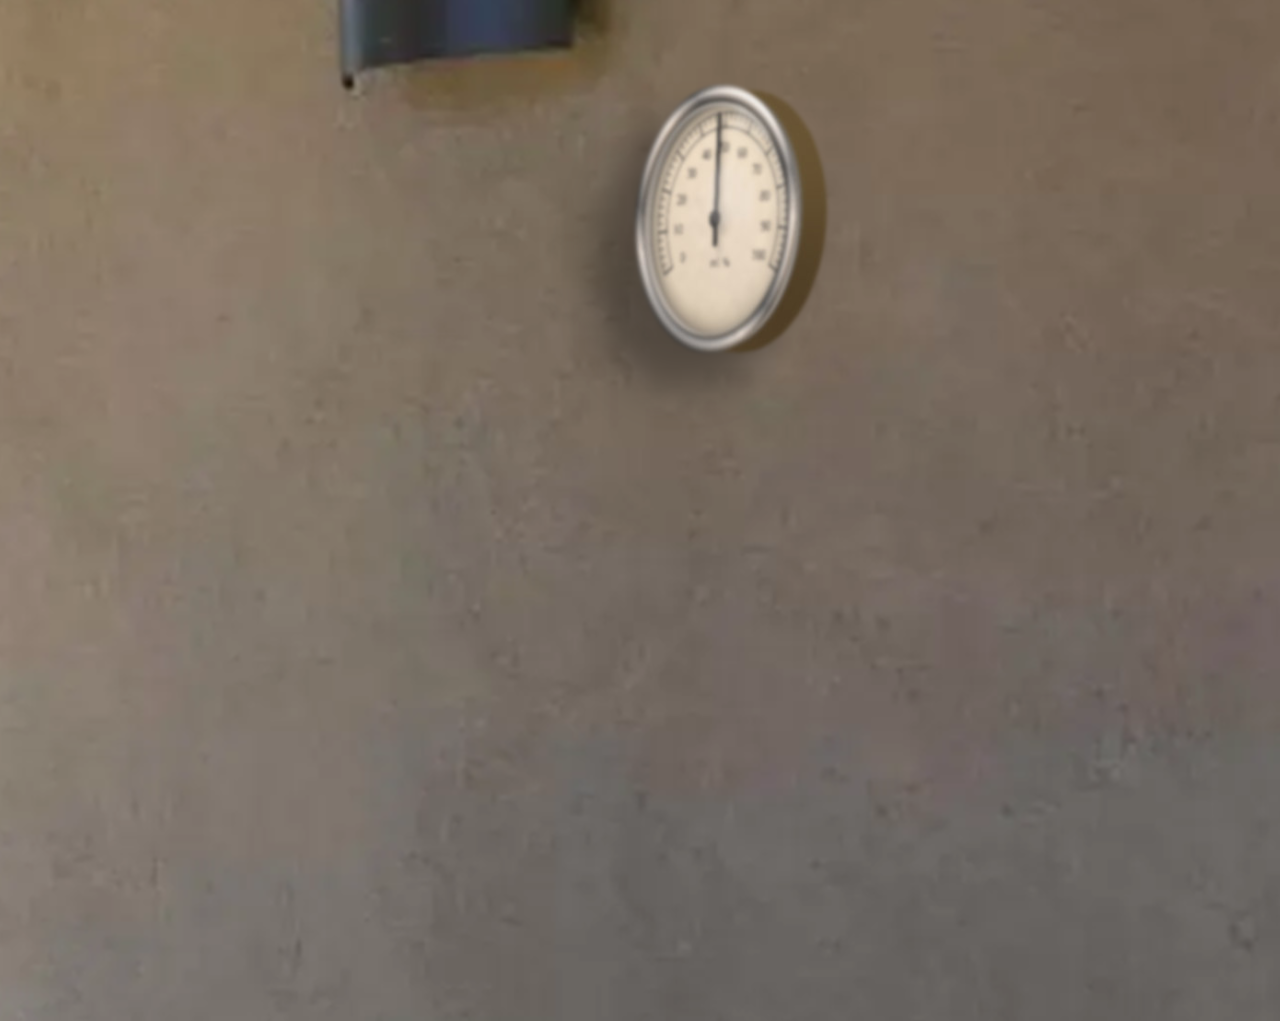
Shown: 50 %
